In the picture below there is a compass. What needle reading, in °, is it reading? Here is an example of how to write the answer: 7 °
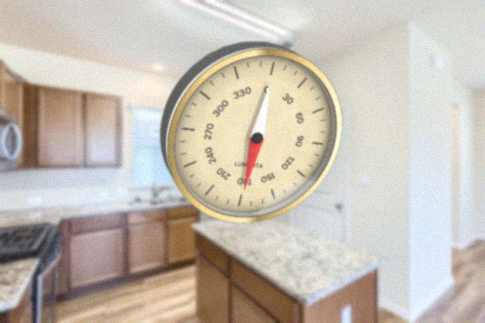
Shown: 180 °
